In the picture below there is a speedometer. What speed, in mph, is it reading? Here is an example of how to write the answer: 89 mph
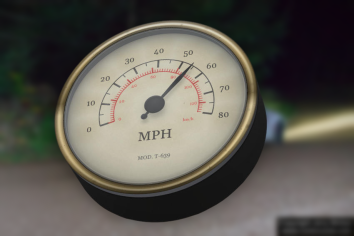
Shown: 55 mph
